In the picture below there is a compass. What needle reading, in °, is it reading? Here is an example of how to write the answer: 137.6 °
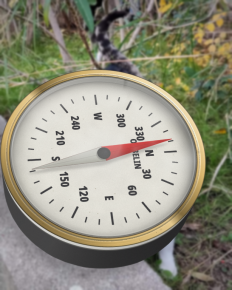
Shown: 350 °
